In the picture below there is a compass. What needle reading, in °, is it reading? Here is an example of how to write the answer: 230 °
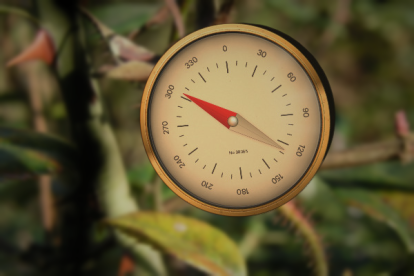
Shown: 305 °
